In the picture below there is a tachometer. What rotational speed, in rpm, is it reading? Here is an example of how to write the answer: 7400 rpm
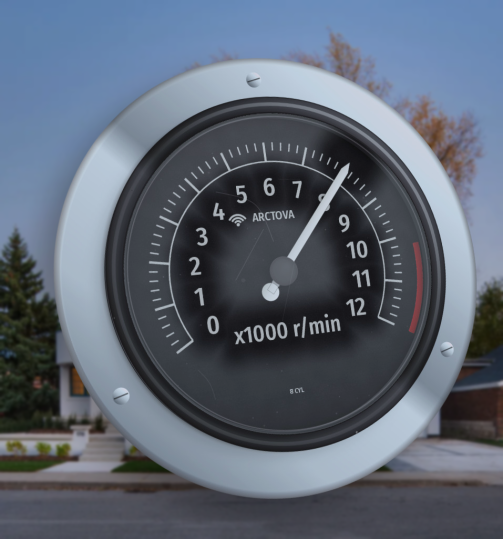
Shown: 8000 rpm
